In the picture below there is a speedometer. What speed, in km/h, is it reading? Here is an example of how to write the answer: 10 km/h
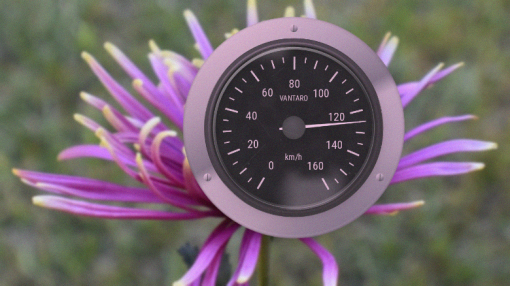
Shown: 125 km/h
